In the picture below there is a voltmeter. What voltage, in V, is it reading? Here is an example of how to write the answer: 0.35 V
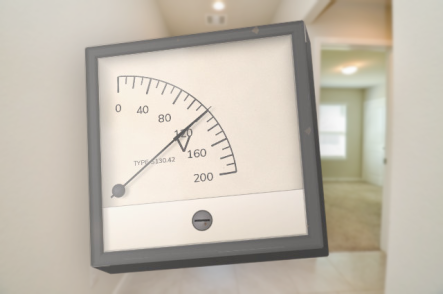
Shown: 120 V
